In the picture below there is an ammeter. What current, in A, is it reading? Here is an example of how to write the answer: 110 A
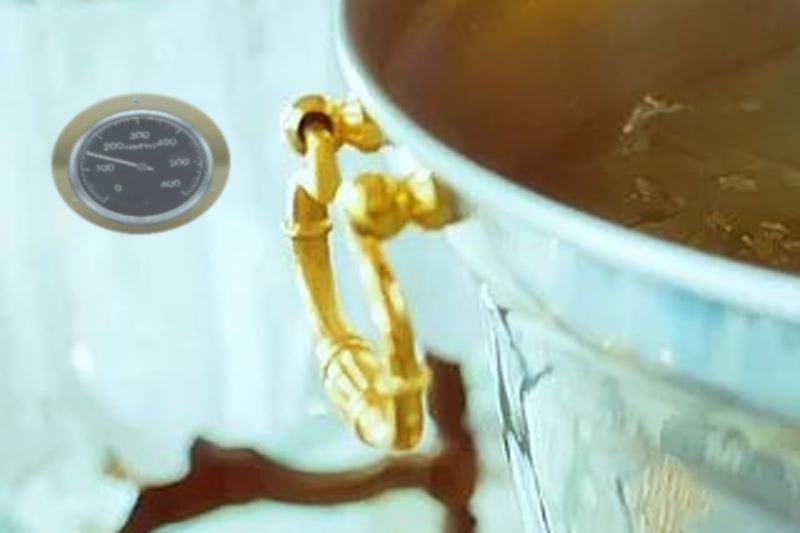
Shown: 150 A
